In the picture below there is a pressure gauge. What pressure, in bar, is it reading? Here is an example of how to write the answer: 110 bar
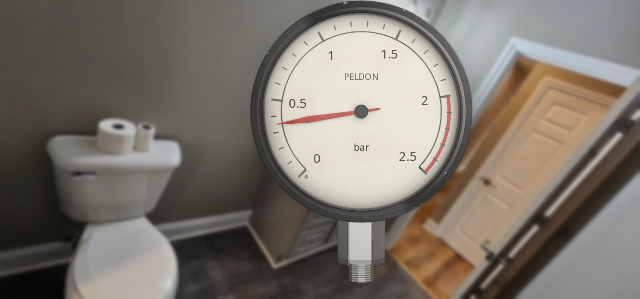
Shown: 0.35 bar
